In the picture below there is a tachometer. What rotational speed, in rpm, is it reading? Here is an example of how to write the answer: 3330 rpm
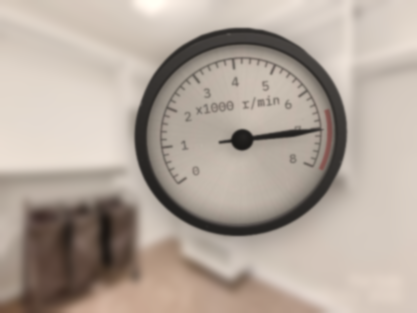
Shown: 7000 rpm
